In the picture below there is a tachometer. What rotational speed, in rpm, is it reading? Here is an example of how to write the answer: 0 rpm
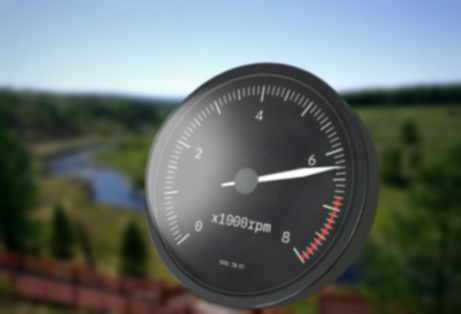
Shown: 6300 rpm
